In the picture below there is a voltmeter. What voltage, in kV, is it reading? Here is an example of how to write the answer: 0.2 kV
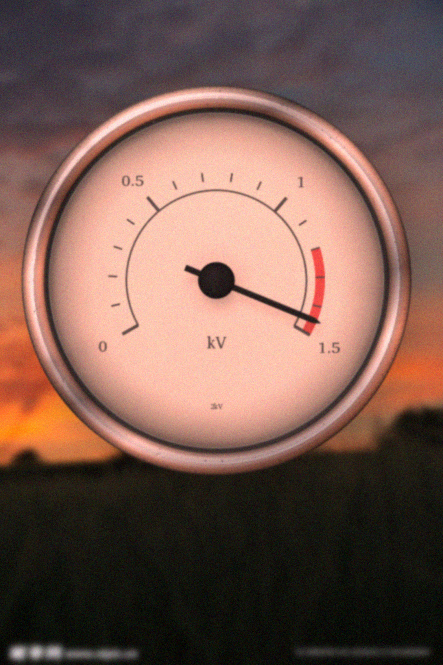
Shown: 1.45 kV
